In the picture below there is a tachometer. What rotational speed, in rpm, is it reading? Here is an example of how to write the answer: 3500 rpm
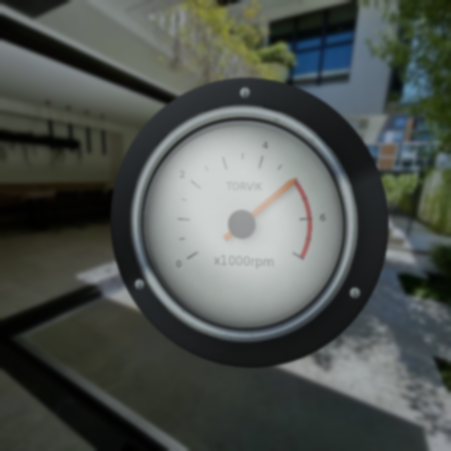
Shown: 5000 rpm
